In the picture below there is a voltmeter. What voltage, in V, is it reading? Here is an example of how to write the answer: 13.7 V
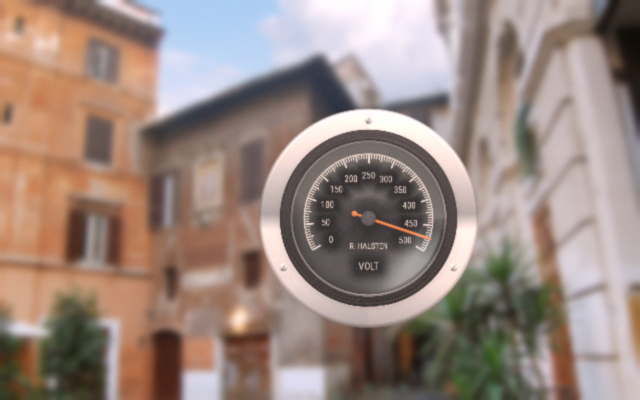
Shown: 475 V
